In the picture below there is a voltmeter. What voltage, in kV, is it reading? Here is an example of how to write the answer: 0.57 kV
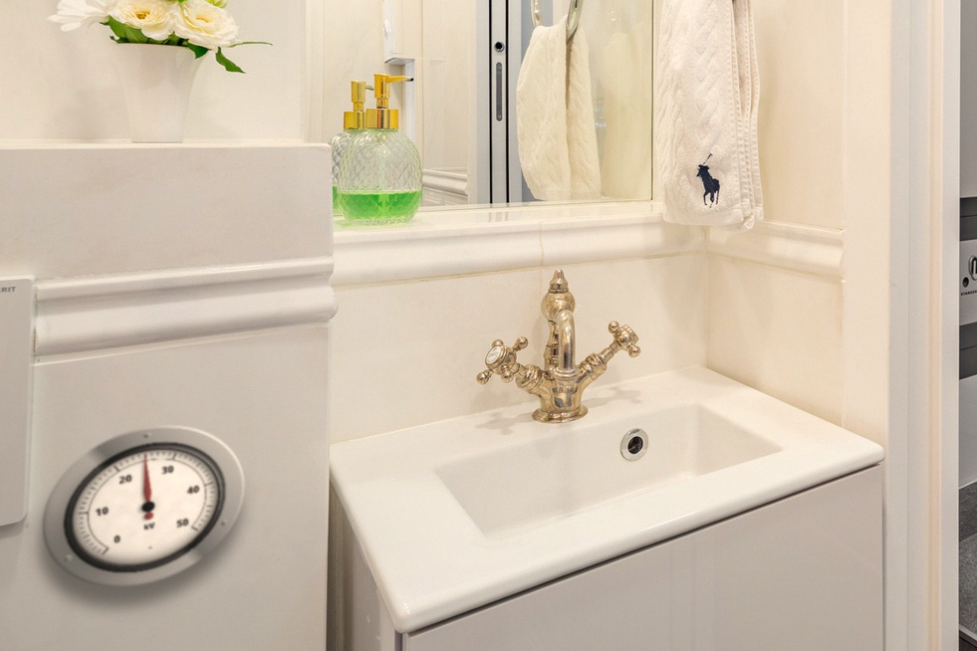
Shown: 25 kV
